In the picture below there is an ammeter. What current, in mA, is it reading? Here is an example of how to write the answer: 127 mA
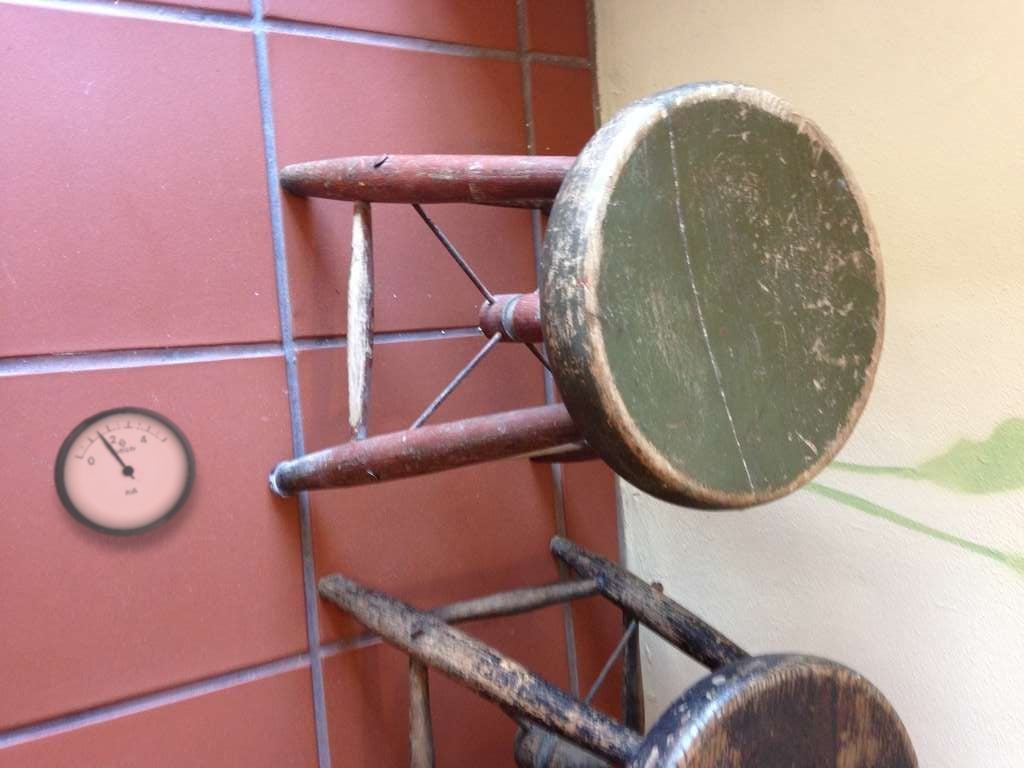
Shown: 1.5 mA
